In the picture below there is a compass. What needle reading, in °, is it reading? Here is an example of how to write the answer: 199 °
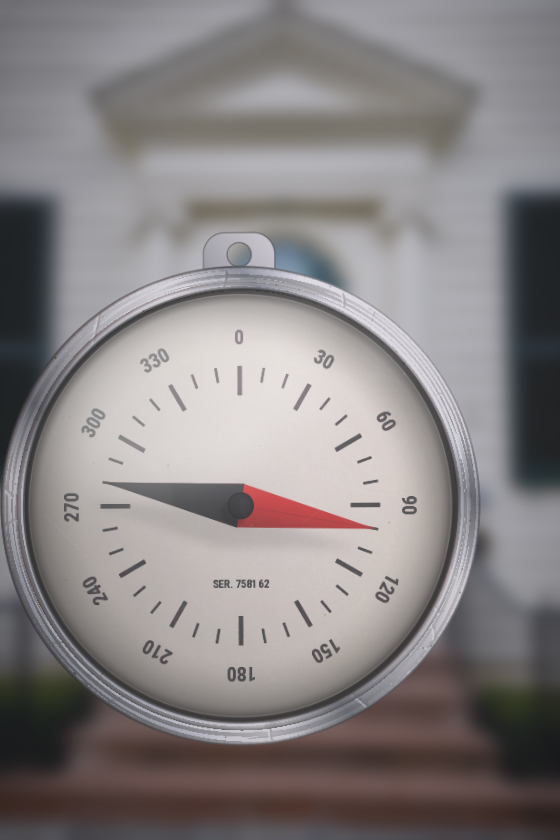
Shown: 100 °
